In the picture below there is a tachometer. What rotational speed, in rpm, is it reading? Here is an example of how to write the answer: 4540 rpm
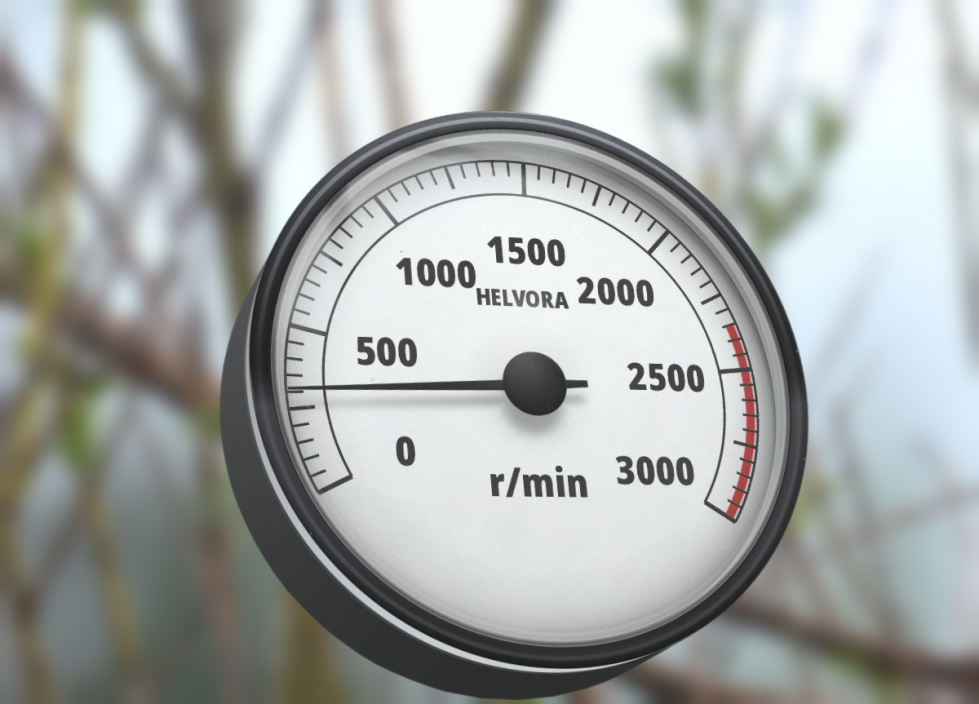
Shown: 300 rpm
